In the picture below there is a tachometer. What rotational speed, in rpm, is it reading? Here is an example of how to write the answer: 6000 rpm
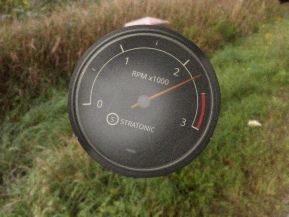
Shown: 2250 rpm
